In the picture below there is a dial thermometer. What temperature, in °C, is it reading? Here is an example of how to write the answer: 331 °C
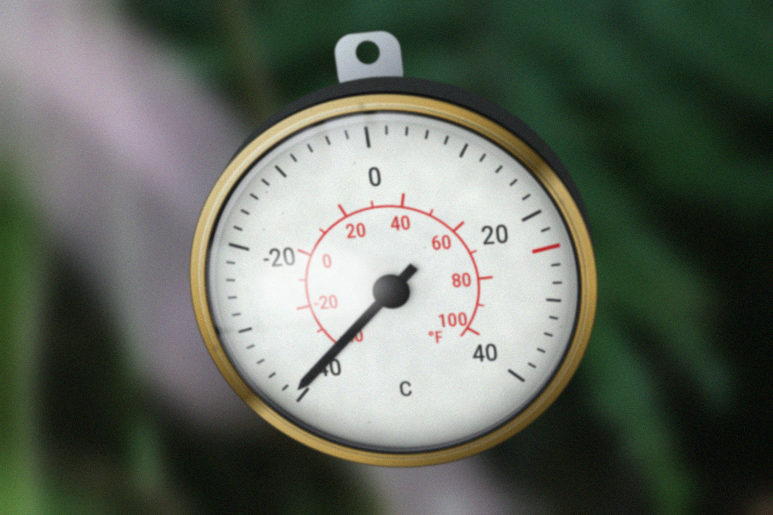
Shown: -39 °C
